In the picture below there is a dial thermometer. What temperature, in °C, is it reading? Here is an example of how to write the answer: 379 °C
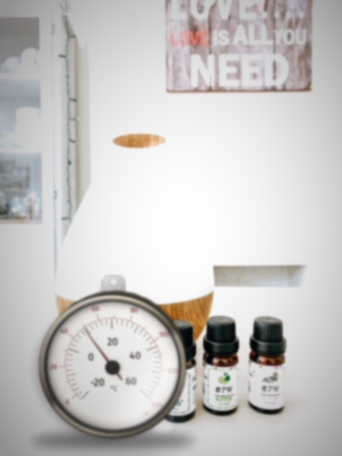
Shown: 10 °C
